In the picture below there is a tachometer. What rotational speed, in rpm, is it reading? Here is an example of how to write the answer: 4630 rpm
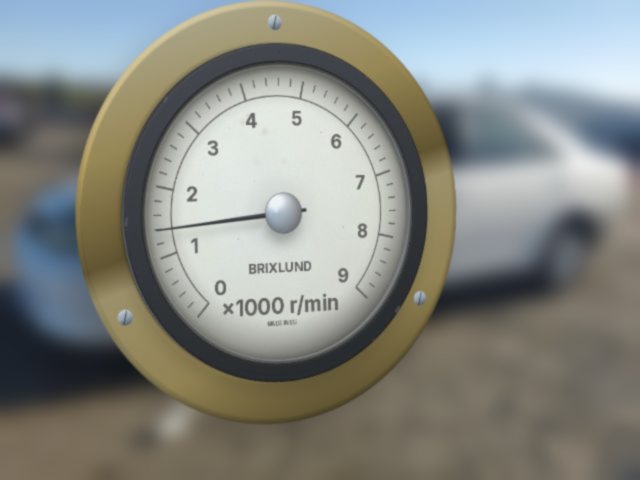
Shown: 1400 rpm
